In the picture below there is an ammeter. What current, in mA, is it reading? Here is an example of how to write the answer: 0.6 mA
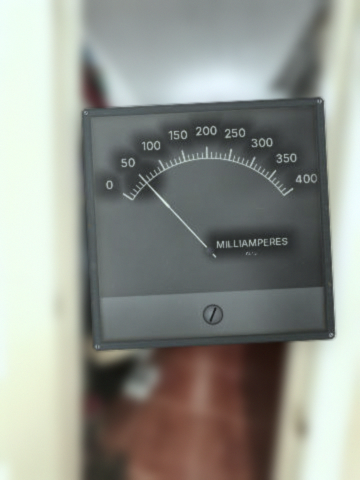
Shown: 50 mA
